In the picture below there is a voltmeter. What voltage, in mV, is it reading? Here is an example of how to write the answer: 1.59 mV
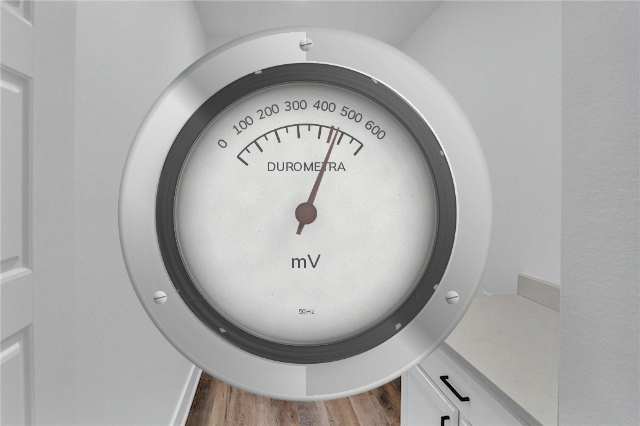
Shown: 475 mV
